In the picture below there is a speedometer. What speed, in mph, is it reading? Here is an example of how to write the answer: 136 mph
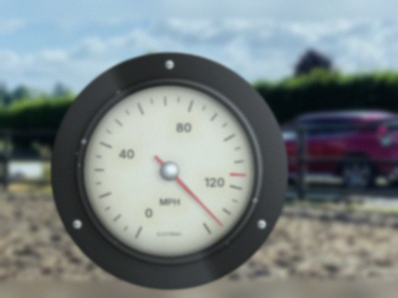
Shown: 135 mph
